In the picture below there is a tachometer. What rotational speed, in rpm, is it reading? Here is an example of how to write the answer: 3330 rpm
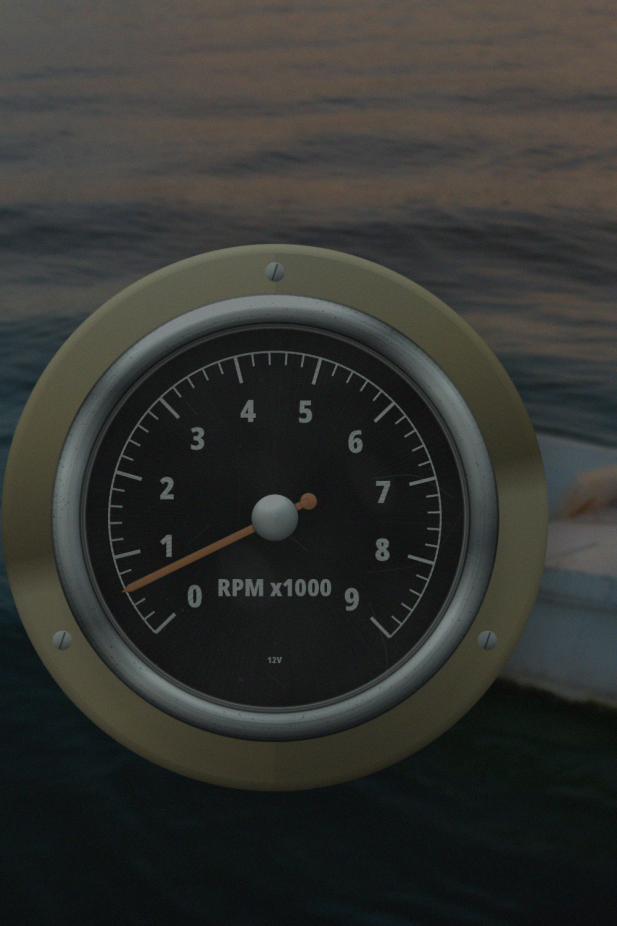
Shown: 600 rpm
